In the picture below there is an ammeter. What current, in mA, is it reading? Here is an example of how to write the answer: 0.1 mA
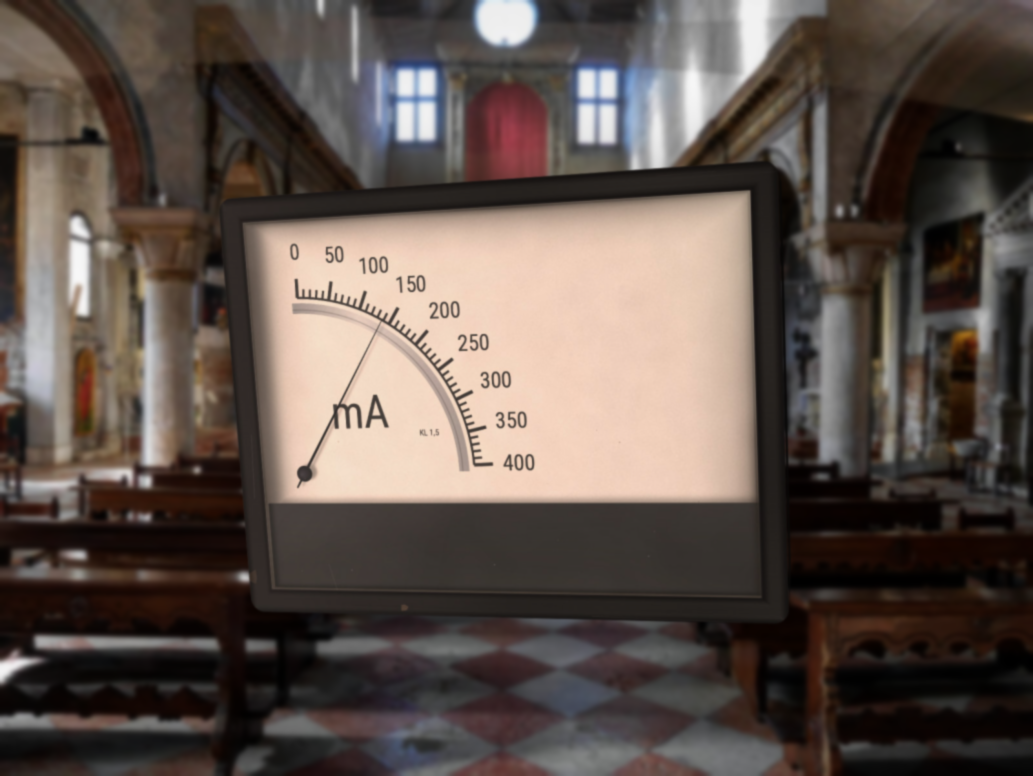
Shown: 140 mA
